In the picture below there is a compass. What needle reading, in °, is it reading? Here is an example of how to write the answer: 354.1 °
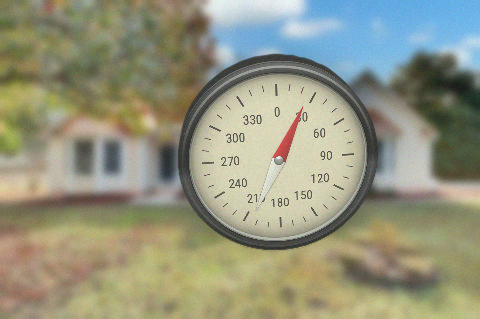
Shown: 25 °
